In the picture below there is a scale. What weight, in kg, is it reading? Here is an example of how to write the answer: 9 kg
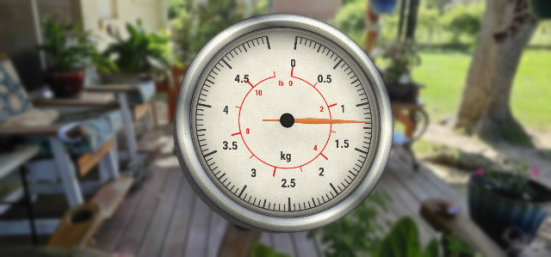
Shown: 1.2 kg
